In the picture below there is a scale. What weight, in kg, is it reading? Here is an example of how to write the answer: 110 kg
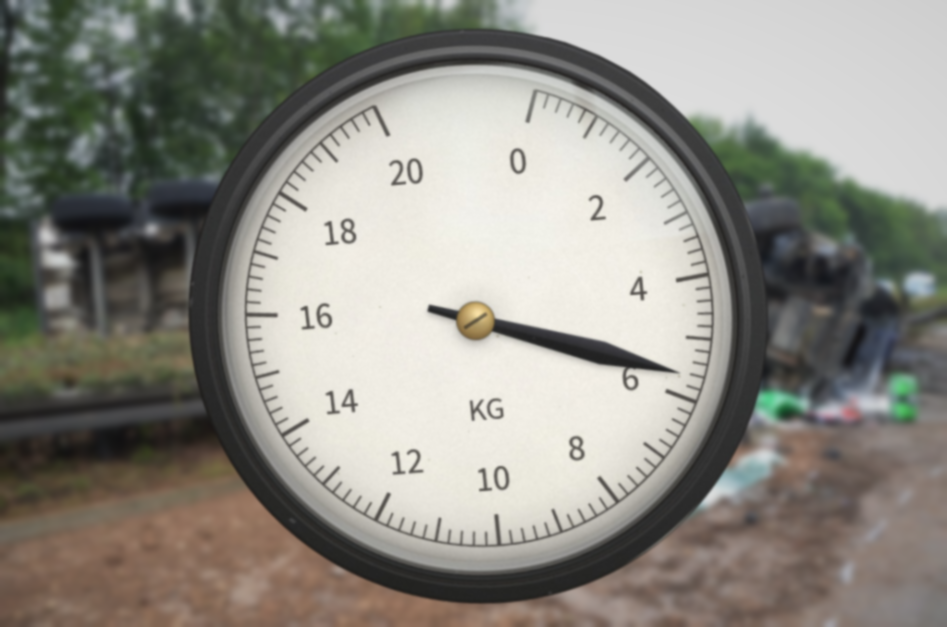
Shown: 5.6 kg
